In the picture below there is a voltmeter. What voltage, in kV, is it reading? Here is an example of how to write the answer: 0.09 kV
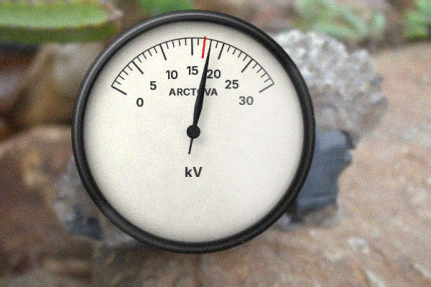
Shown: 18 kV
